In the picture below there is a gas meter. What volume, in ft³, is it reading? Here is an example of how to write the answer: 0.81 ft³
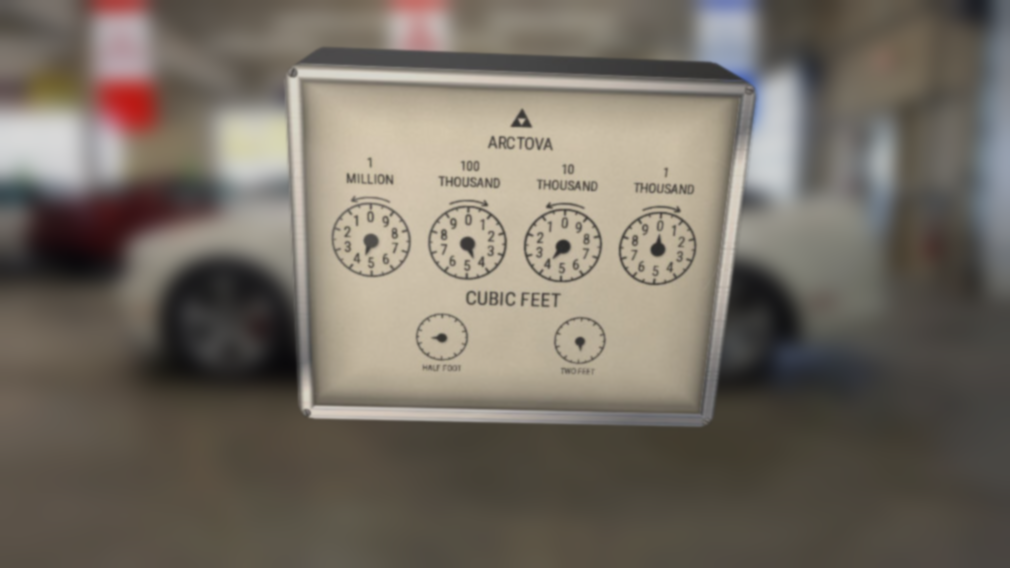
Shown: 444000 ft³
